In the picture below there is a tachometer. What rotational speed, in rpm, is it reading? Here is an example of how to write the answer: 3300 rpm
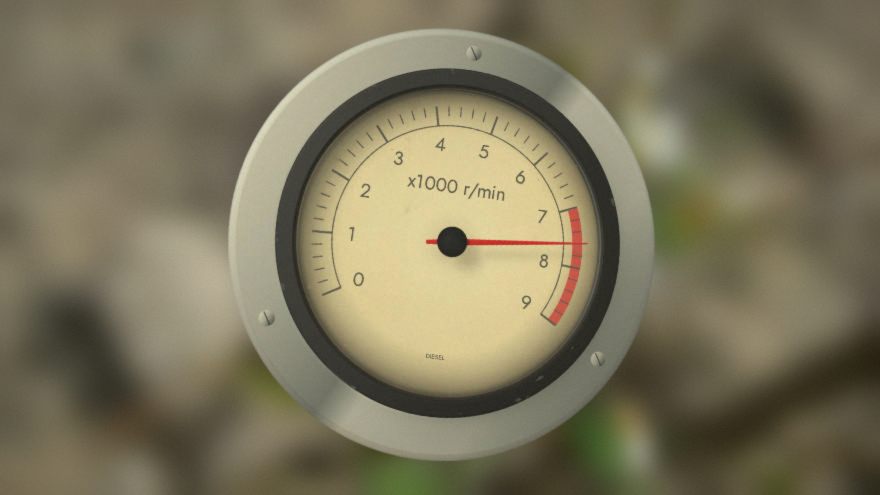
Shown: 7600 rpm
